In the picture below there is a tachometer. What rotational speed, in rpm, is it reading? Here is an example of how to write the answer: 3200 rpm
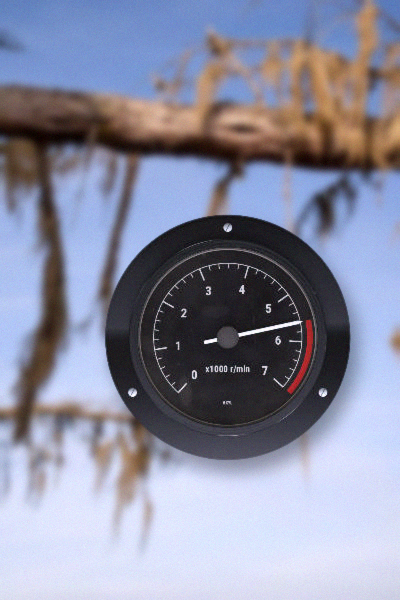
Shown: 5600 rpm
